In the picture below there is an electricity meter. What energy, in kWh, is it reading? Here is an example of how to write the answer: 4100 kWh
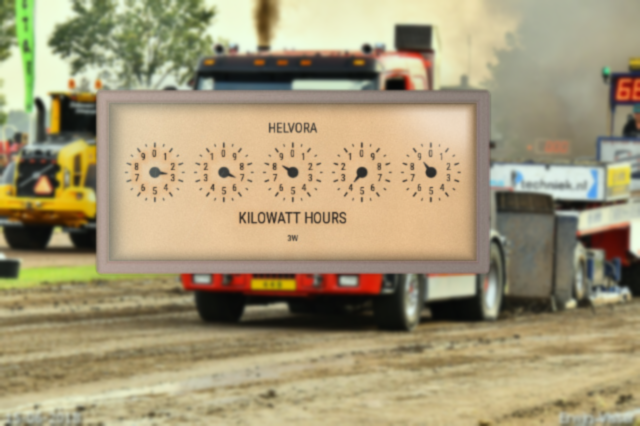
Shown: 26839 kWh
